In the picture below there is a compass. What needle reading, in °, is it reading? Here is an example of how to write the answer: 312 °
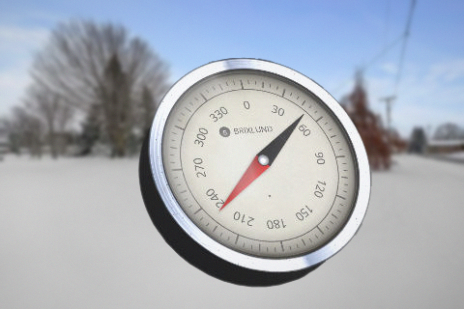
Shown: 230 °
